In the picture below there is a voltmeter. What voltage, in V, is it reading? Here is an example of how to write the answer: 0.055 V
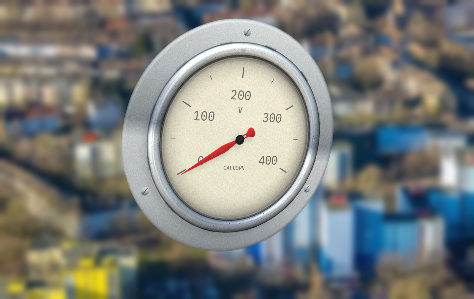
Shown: 0 V
